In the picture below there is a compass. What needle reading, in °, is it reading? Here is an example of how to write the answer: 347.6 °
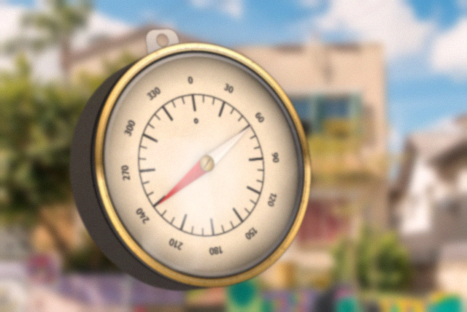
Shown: 240 °
